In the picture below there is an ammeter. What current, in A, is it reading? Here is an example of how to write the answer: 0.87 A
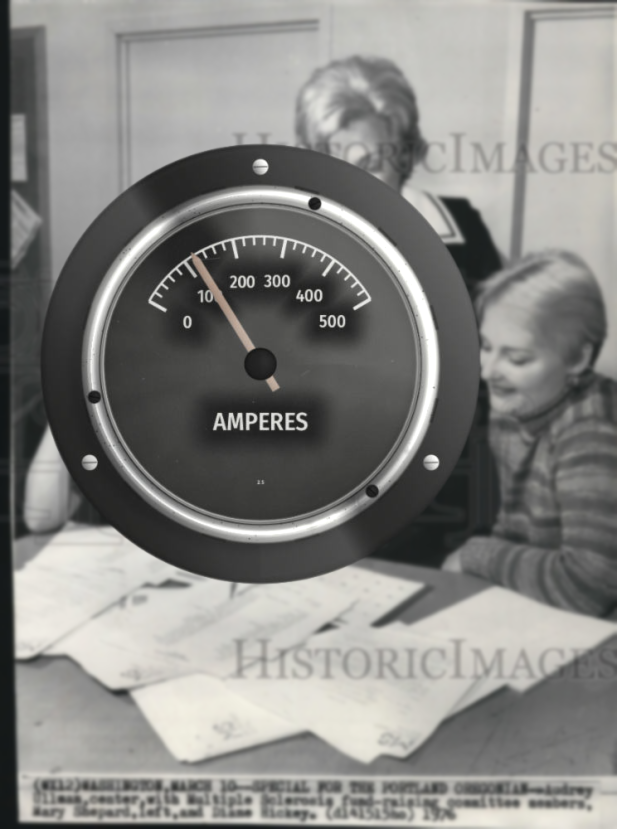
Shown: 120 A
